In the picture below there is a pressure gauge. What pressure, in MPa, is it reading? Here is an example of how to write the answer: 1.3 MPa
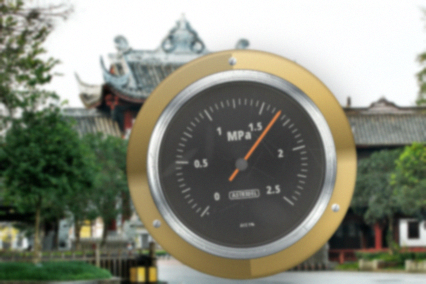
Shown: 1.65 MPa
